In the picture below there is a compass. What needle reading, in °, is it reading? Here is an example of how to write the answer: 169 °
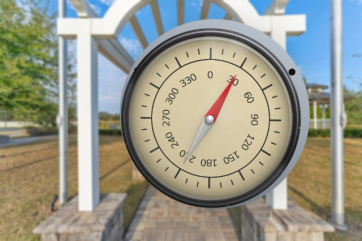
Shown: 30 °
